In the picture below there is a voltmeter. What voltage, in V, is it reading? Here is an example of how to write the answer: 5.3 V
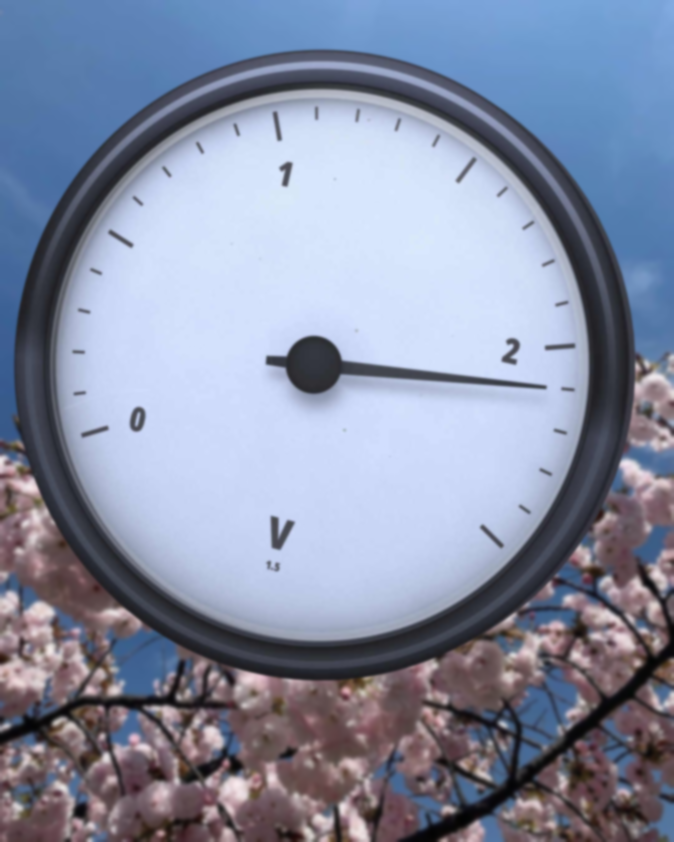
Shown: 2.1 V
